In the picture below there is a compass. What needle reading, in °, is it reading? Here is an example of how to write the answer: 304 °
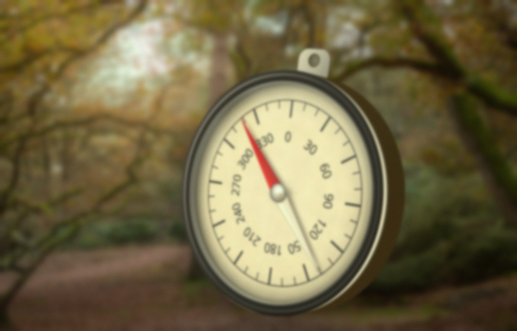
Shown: 320 °
